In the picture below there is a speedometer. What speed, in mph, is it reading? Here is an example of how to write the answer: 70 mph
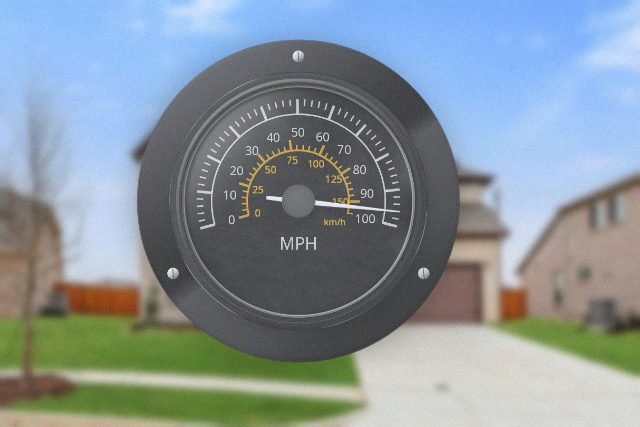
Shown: 96 mph
